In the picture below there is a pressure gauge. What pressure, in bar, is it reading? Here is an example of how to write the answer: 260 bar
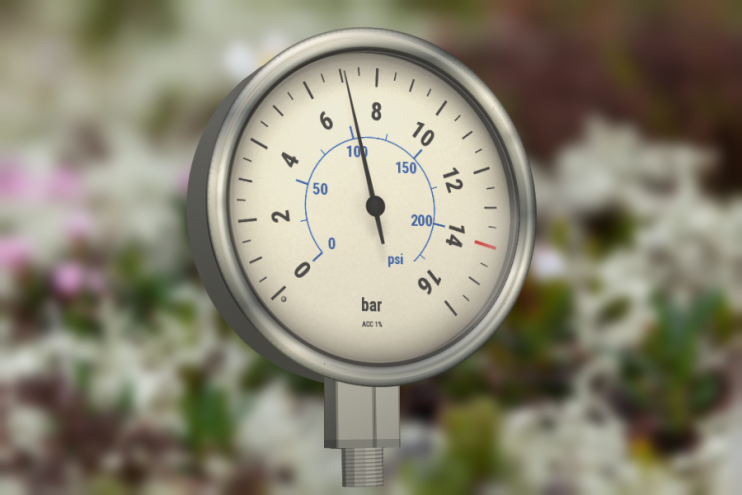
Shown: 7 bar
